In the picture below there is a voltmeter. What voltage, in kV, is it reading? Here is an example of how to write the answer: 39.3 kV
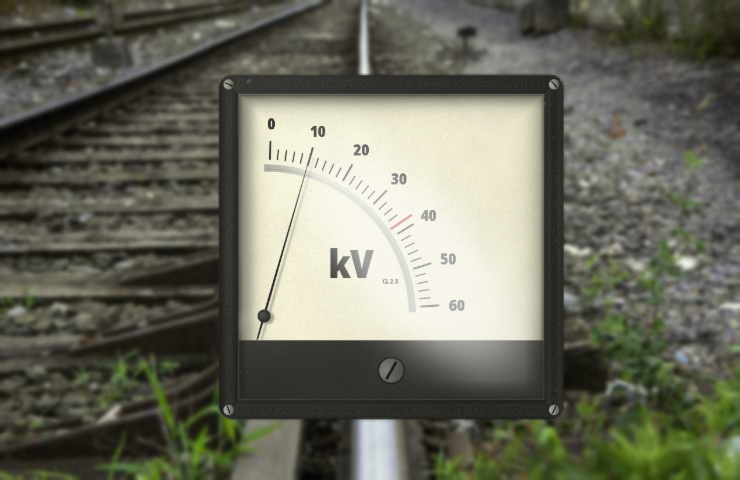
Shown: 10 kV
